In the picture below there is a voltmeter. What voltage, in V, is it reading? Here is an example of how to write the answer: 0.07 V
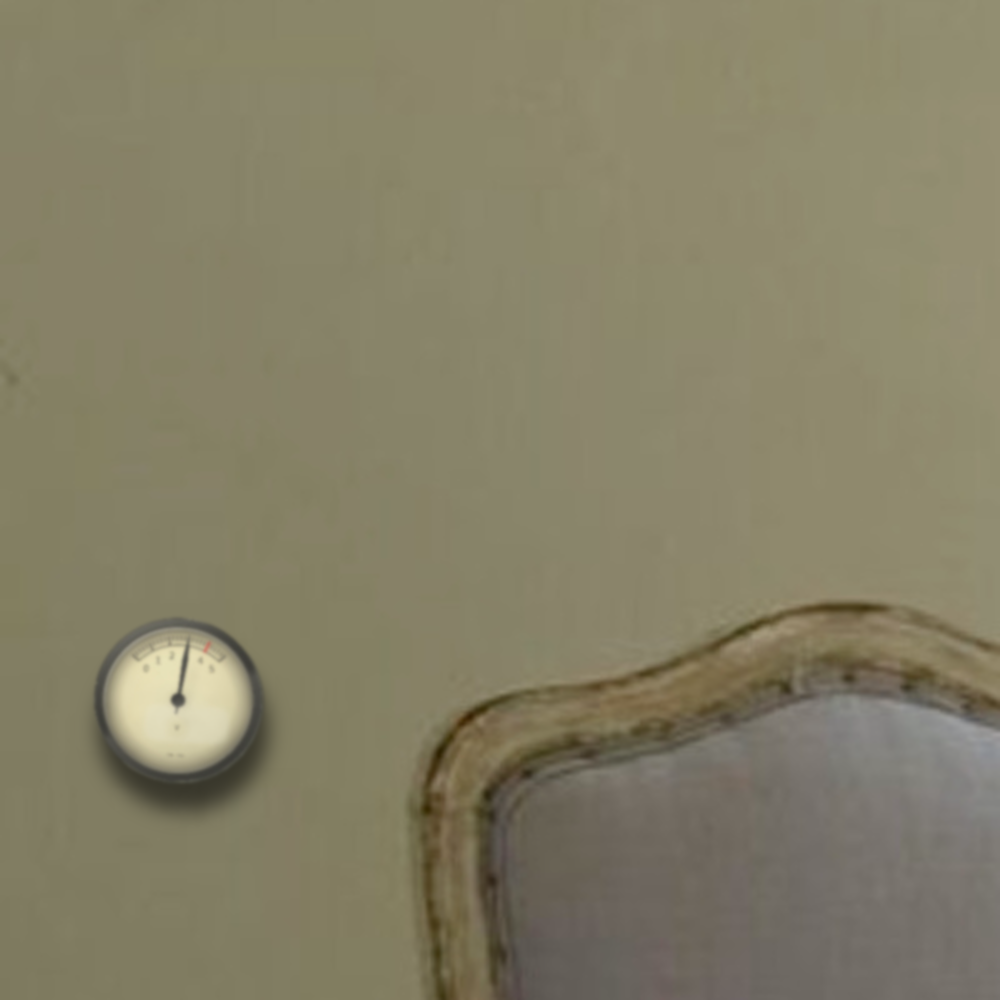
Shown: 3 V
